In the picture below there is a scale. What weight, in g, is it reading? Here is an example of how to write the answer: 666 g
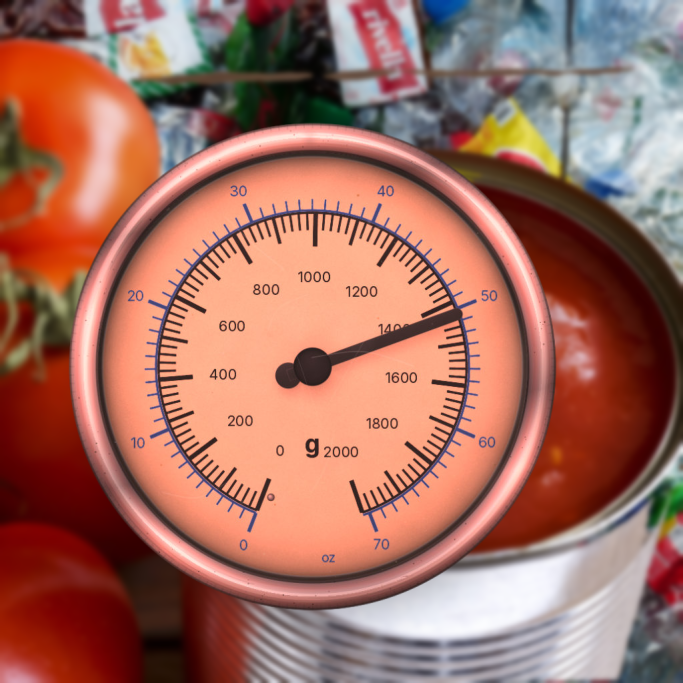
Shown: 1430 g
